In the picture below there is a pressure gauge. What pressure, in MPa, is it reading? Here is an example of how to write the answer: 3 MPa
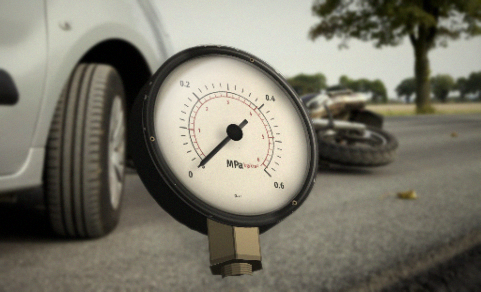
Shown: 0 MPa
